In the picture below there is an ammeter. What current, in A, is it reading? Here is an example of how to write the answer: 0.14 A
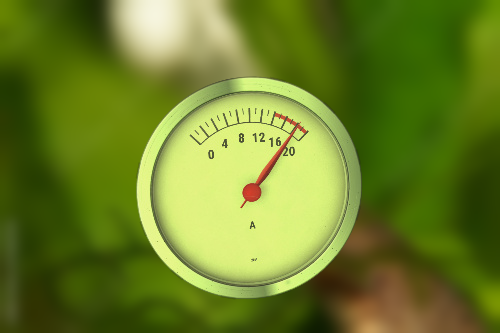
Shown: 18 A
